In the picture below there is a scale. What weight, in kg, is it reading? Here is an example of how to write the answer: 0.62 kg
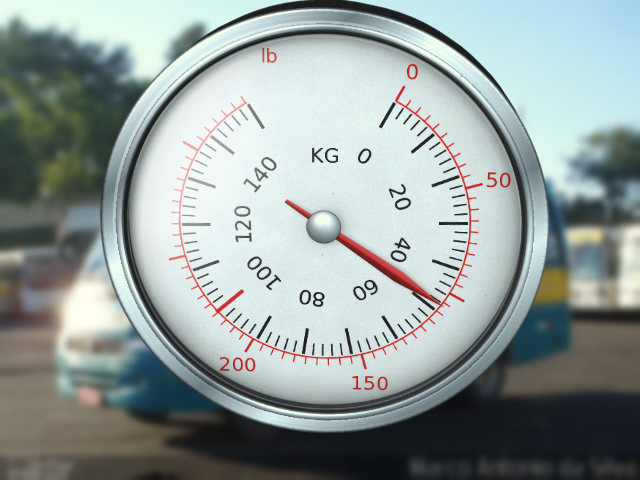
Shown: 48 kg
